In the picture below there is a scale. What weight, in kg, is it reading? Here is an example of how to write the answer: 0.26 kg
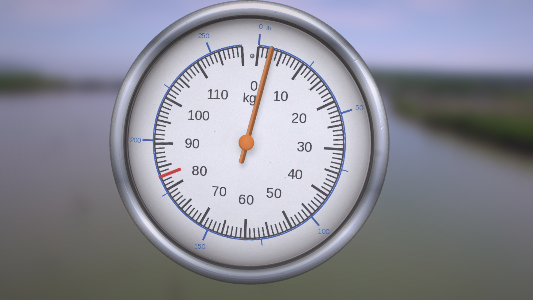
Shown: 3 kg
